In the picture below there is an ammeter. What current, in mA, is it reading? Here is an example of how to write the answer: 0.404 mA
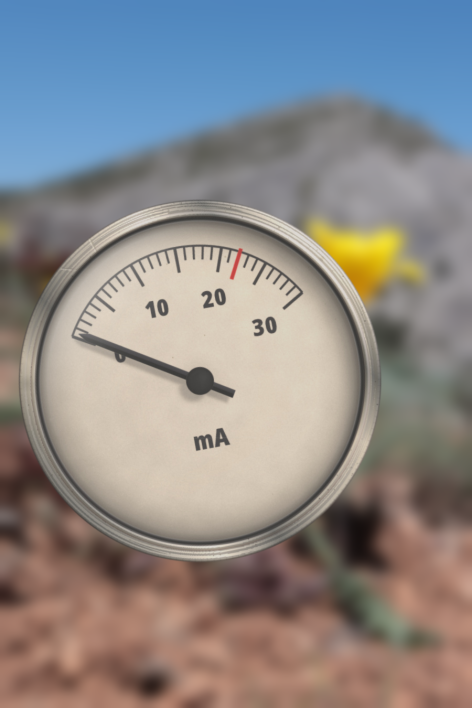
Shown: 0.5 mA
